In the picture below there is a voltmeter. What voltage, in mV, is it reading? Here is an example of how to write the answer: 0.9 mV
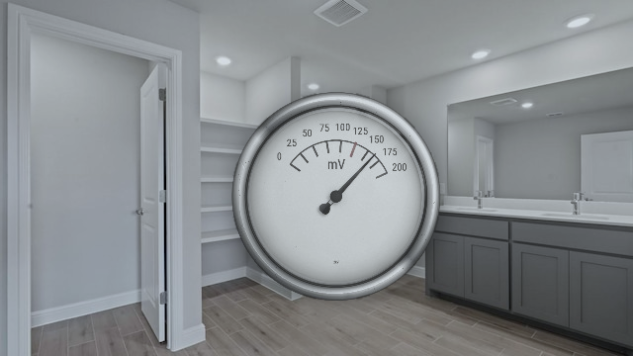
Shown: 162.5 mV
